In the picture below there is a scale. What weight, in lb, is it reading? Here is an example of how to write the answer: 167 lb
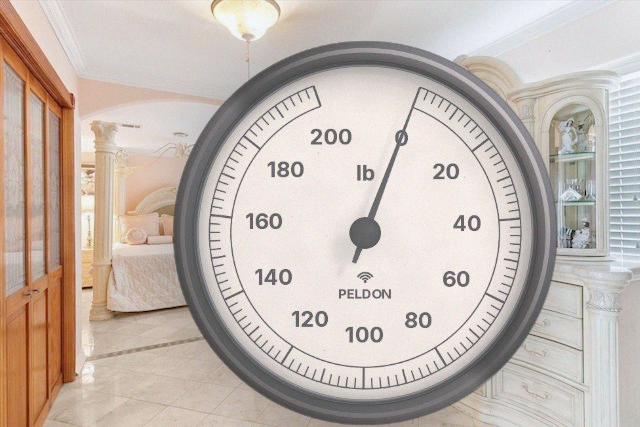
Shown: 0 lb
